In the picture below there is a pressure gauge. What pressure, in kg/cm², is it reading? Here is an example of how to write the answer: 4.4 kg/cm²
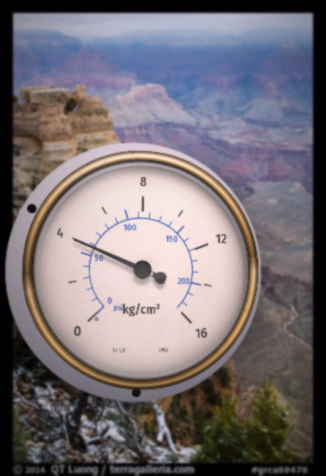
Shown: 4 kg/cm²
